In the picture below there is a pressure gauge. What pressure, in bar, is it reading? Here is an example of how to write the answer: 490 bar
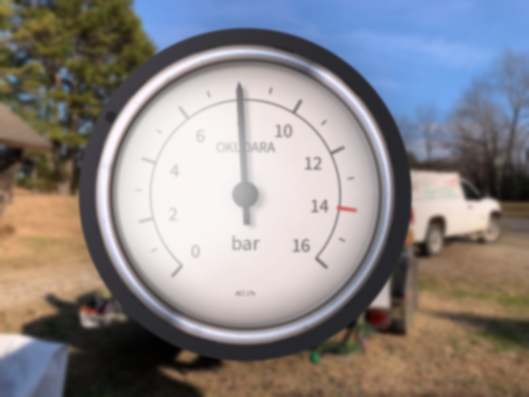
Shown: 8 bar
